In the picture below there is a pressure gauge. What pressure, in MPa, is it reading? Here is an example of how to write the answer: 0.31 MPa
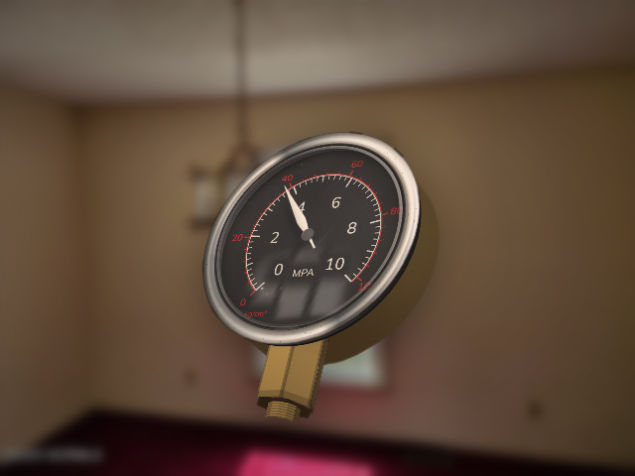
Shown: 3.8 MPa
